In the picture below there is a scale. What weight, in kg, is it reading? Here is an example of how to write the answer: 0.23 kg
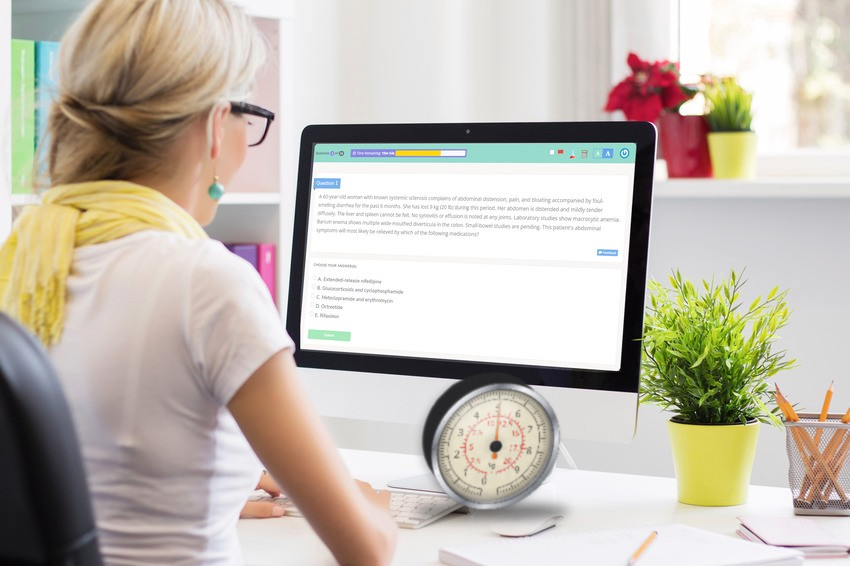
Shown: 5 kg
